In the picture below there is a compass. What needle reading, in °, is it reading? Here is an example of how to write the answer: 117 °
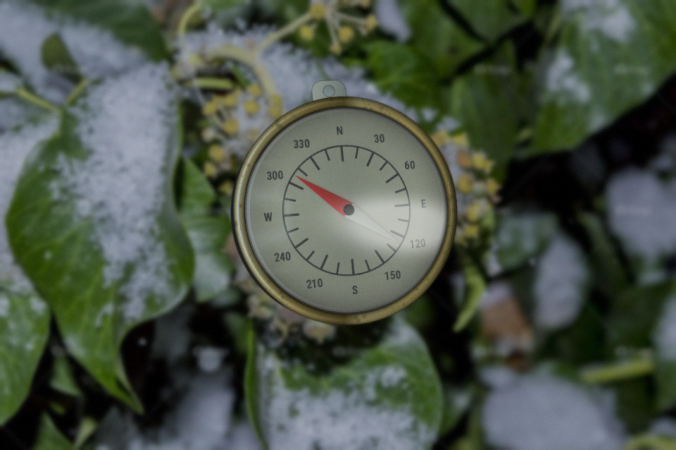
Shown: 307.5 °
